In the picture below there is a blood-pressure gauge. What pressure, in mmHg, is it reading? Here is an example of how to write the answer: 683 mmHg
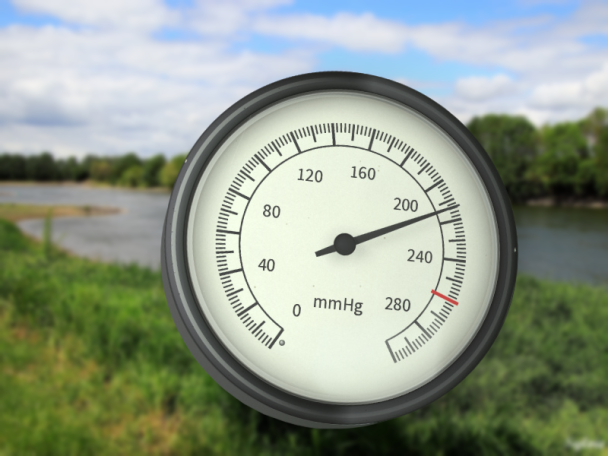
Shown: 214 mmHg
